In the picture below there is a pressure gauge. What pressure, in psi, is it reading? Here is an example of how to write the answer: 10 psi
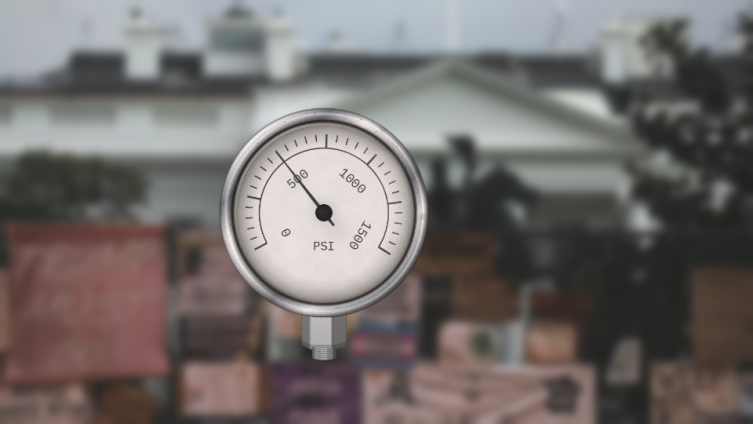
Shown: 500 psi
